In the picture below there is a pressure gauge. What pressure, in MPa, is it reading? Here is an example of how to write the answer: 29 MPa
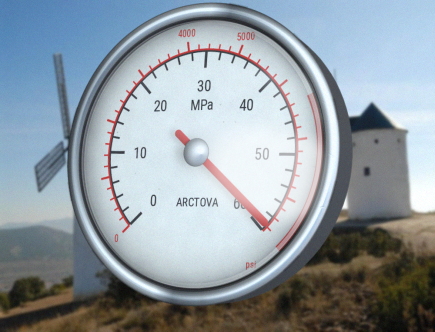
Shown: 59 MPa
